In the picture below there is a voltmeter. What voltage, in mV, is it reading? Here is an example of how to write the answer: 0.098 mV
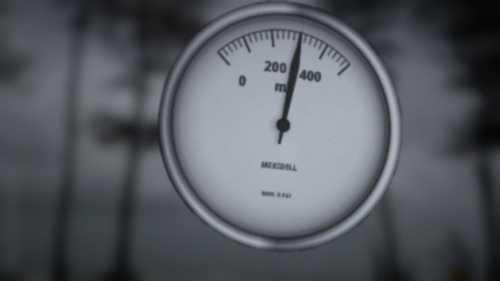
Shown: 300 mV
